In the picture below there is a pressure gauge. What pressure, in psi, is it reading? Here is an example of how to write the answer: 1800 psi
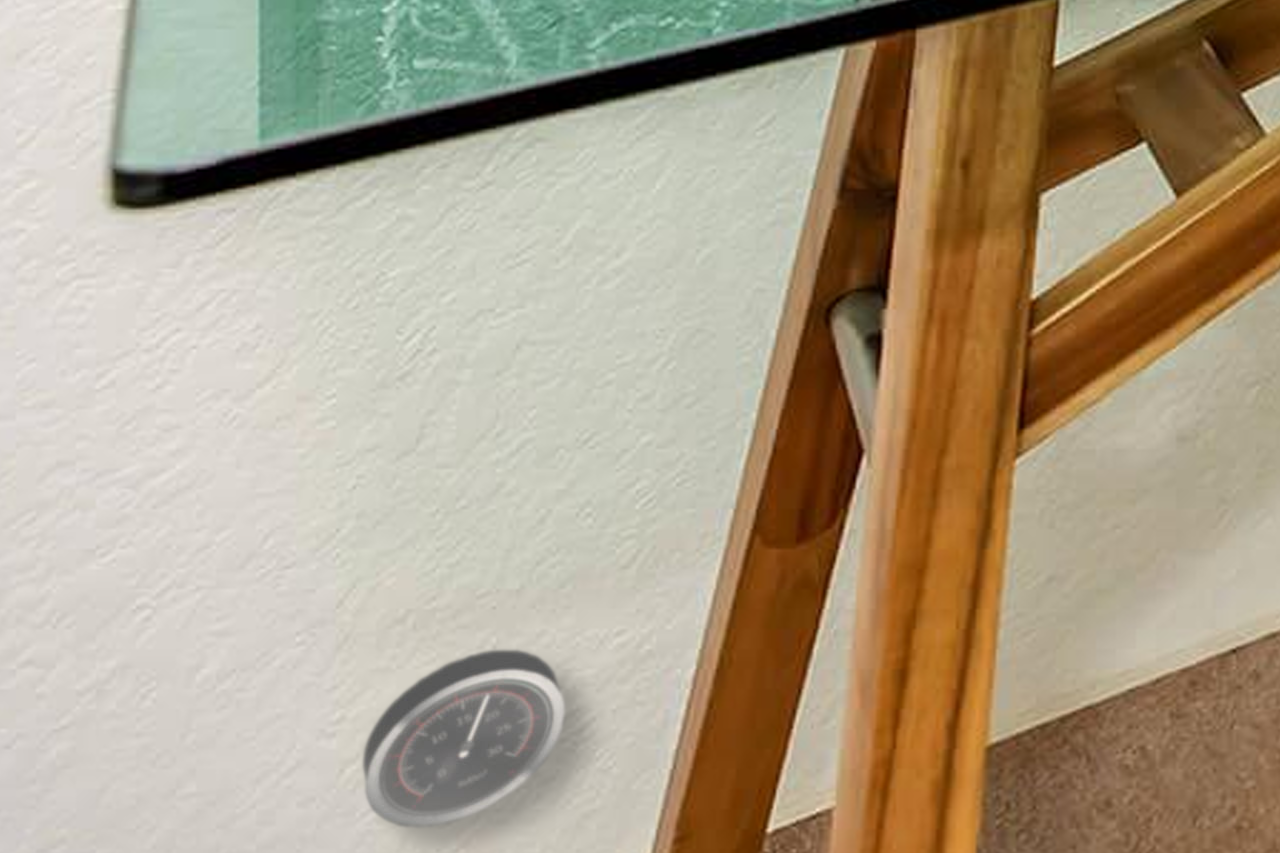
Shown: 17.5 psi
